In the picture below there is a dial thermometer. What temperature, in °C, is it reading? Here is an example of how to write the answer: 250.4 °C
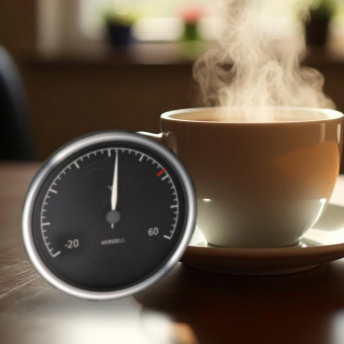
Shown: 22 °C
